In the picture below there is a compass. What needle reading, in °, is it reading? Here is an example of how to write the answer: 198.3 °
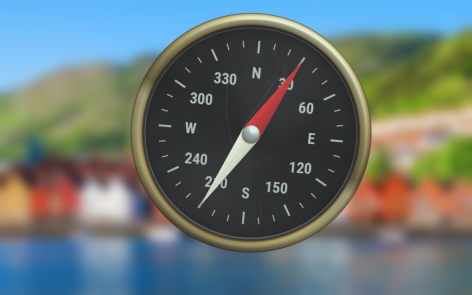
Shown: 30 °
